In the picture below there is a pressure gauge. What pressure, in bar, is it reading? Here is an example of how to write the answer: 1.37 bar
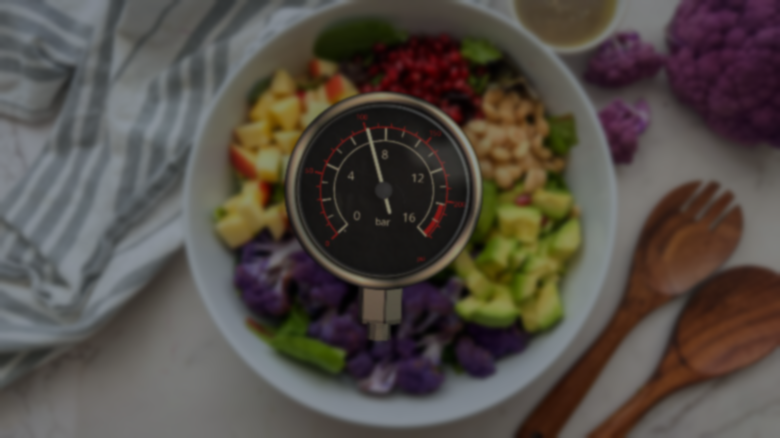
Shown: 7 bar
